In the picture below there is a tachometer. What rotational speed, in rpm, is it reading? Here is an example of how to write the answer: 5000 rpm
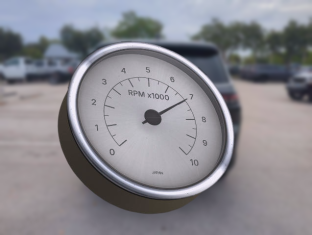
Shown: 7000 rpm
